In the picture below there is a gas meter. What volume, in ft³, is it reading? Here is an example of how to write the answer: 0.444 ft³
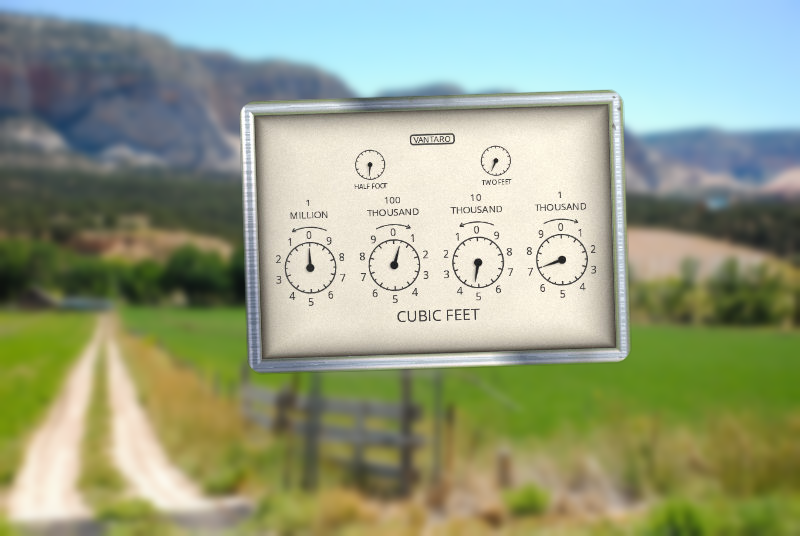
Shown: 4700 ft³
